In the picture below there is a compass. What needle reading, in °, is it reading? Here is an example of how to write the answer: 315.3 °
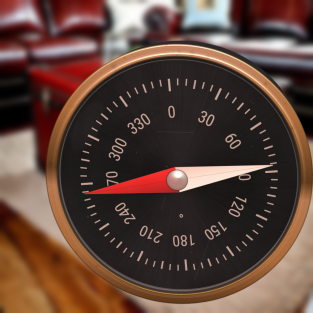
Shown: 265 °
